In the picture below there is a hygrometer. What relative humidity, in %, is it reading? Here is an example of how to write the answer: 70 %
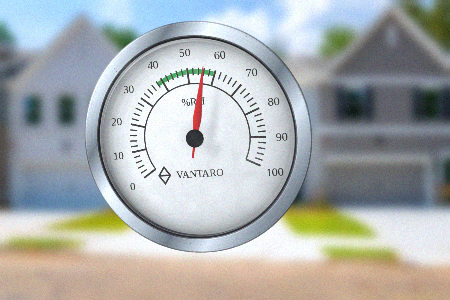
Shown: 56 %
